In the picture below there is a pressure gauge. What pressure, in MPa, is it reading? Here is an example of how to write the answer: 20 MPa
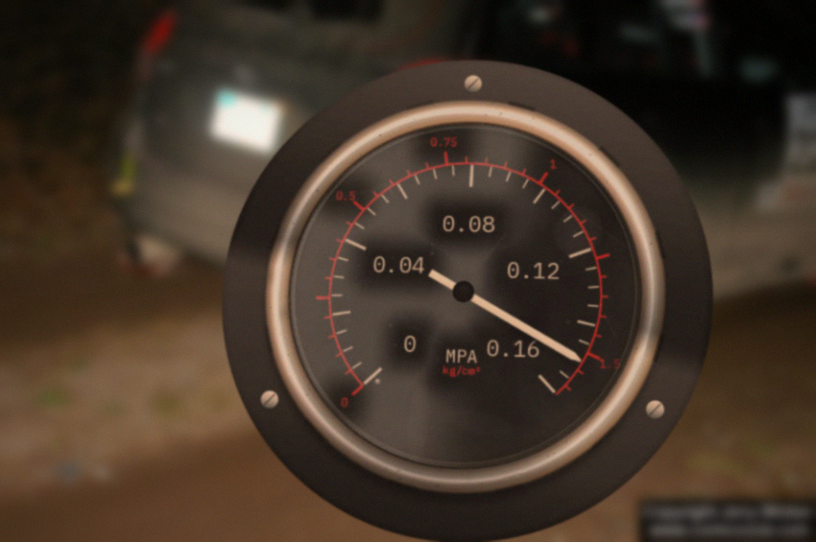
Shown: 0.15 MPa
